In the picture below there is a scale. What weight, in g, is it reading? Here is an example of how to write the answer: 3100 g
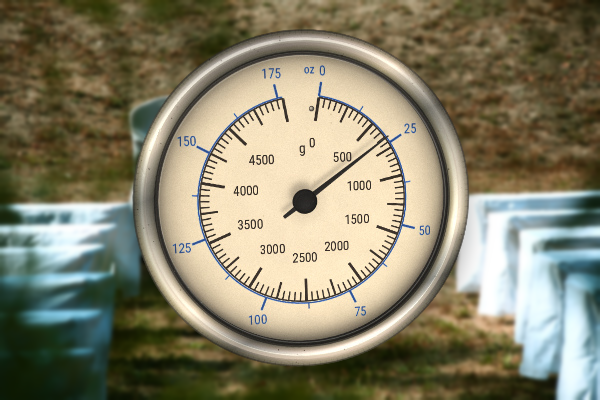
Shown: 650 g
